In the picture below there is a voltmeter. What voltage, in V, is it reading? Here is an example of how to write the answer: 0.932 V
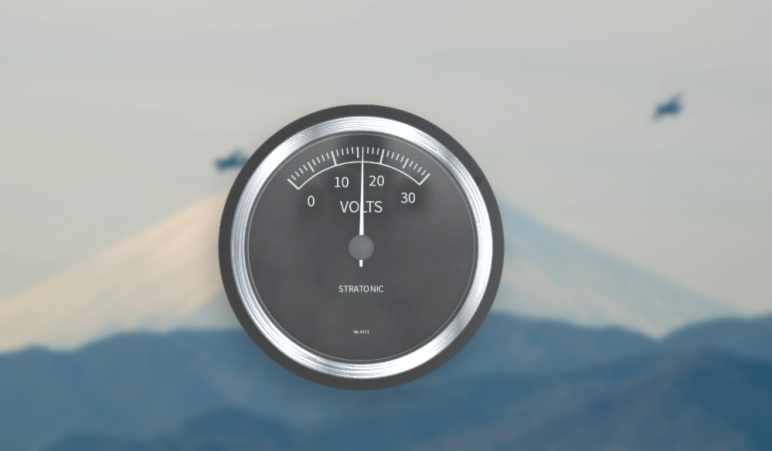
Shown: 16 V
